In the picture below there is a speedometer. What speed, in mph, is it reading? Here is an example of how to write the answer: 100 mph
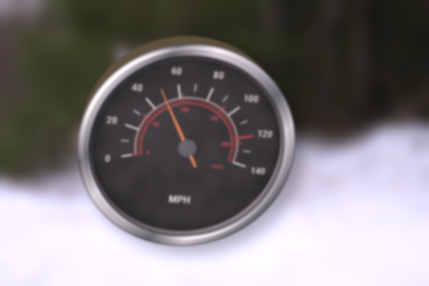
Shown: 50 mph
